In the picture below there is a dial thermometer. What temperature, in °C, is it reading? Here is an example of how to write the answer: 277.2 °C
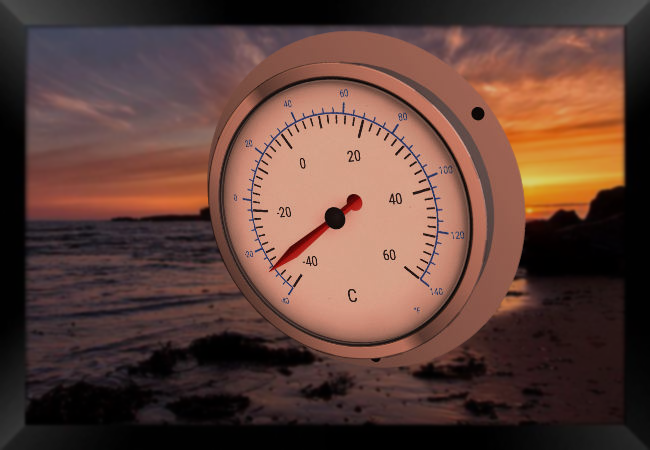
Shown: -34 °C
